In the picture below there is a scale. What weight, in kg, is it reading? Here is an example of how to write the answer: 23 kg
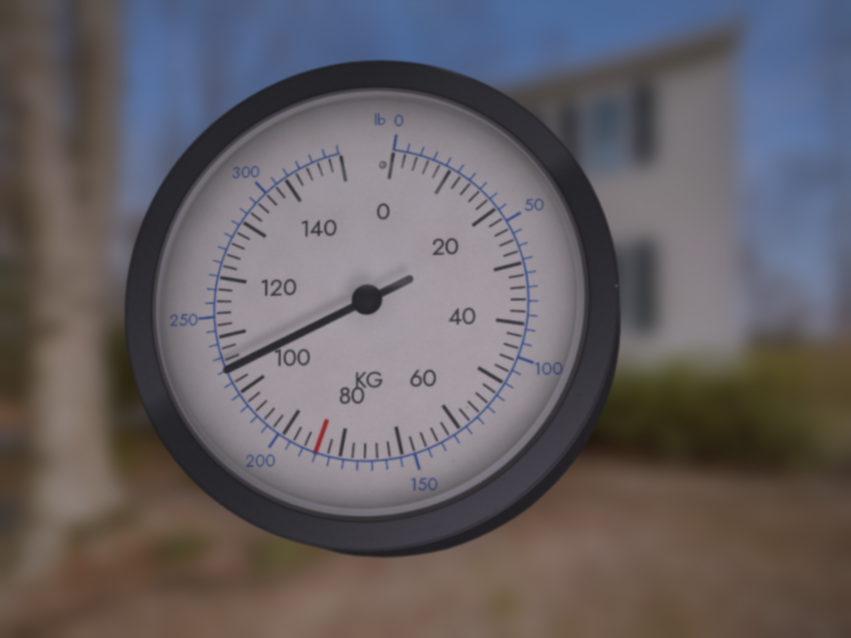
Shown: 104 kg
